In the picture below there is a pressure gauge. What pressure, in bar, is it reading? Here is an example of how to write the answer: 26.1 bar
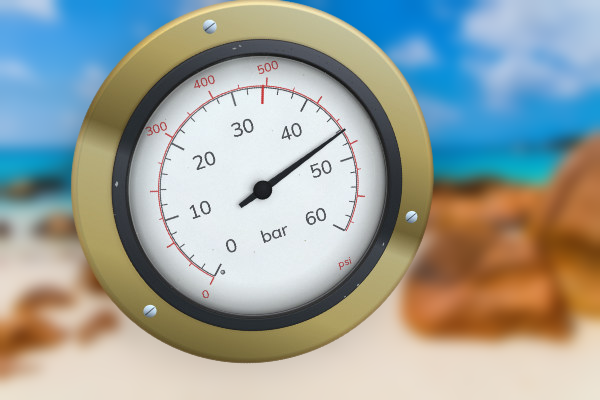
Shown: 46 bar
